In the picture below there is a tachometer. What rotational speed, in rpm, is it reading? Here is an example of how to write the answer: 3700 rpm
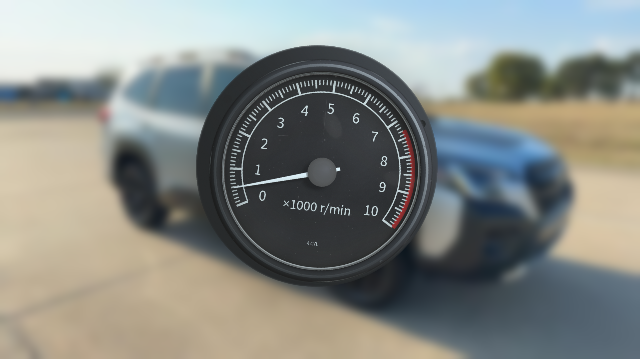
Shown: 500 rpm
